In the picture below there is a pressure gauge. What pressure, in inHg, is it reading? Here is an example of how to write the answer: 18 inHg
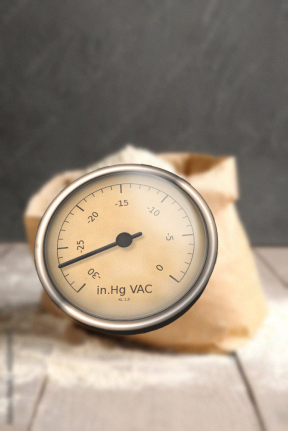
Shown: -27 inHg
